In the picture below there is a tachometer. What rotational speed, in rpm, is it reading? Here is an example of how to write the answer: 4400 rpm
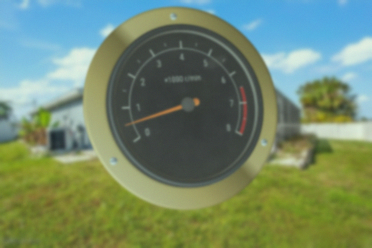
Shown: 500 rpm
